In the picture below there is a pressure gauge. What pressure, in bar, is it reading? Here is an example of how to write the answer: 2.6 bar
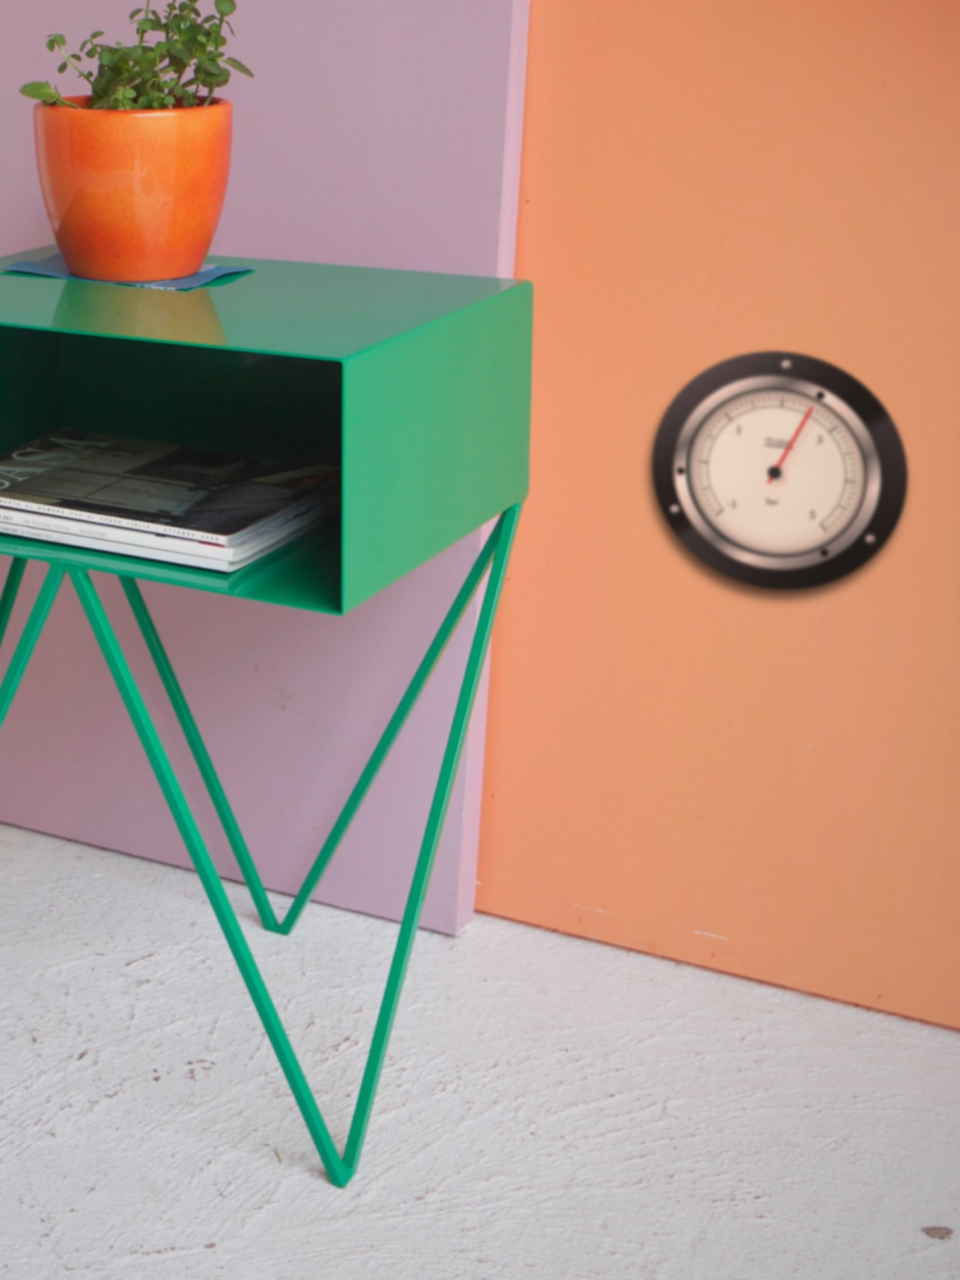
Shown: 2.5 bar
